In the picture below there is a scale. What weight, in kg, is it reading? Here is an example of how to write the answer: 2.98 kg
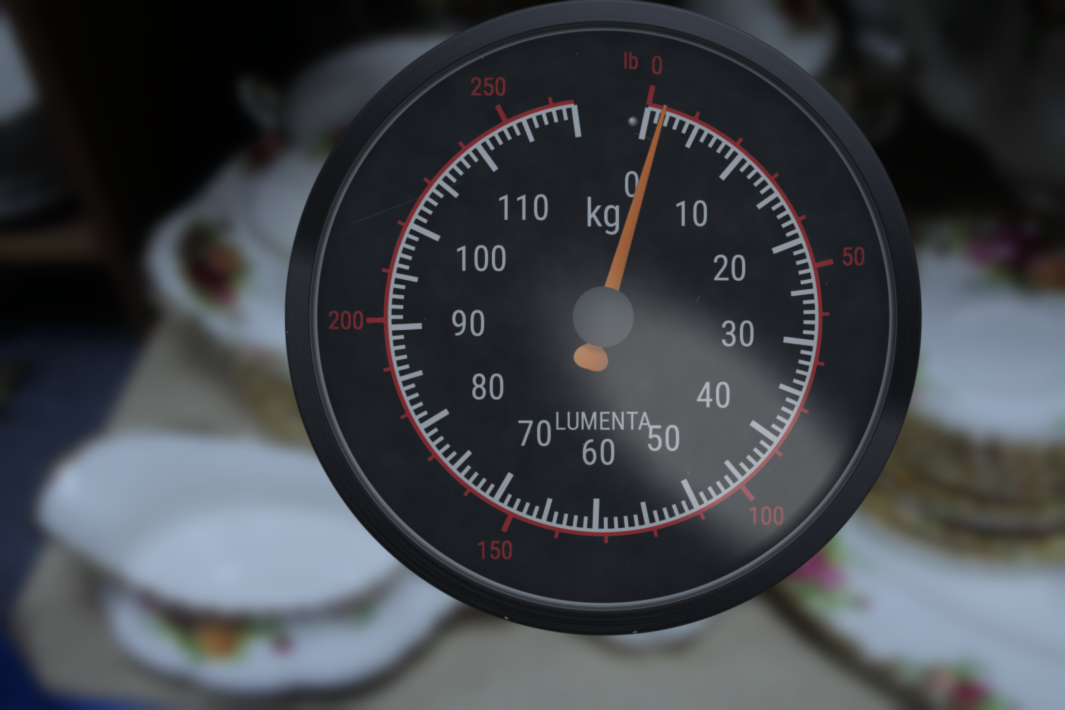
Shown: 1.5 kg
